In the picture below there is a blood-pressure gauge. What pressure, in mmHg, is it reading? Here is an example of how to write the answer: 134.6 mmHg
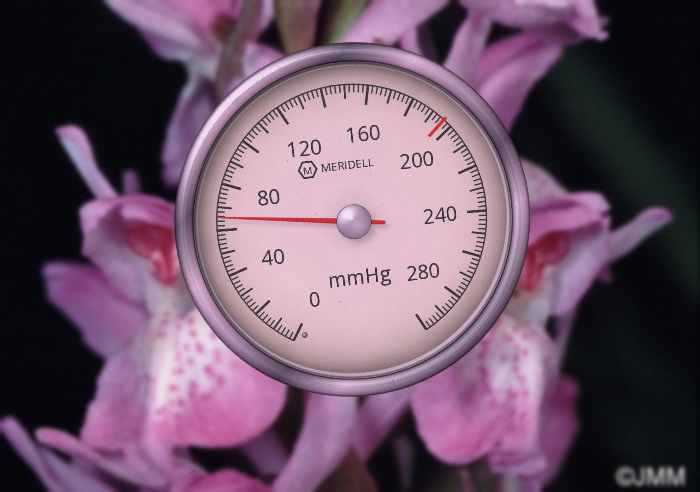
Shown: 66 mmHg
